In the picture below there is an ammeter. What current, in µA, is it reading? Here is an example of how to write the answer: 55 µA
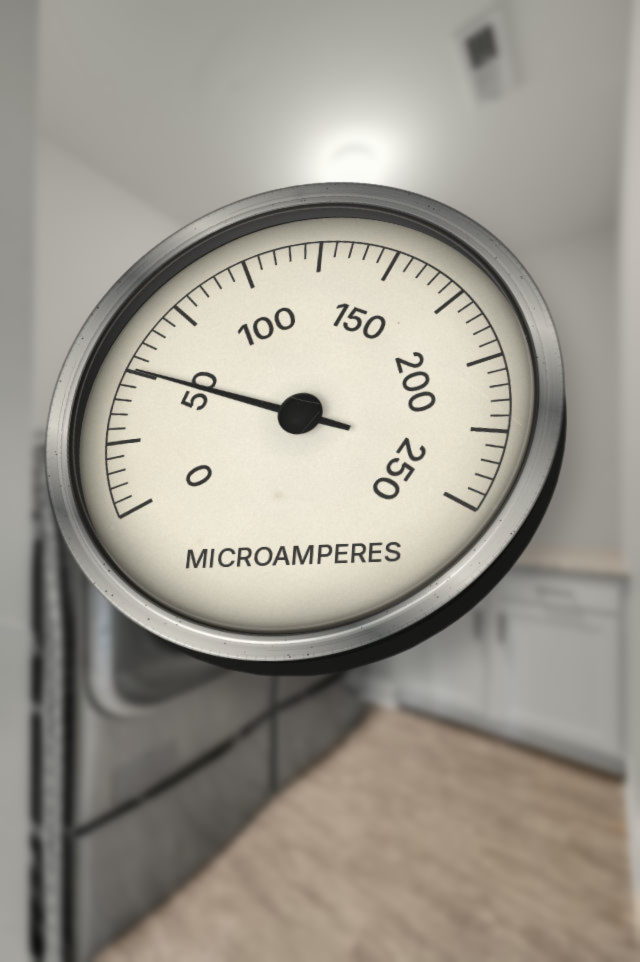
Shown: 50 µA
